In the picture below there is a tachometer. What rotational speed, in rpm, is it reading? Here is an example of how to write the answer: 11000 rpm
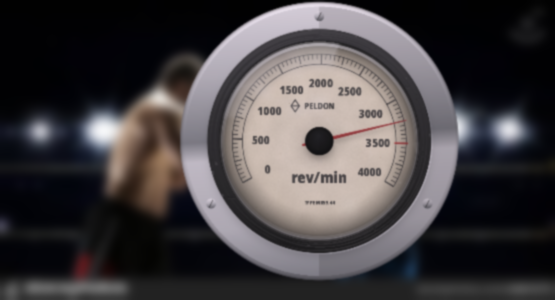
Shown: 3250 rpm
